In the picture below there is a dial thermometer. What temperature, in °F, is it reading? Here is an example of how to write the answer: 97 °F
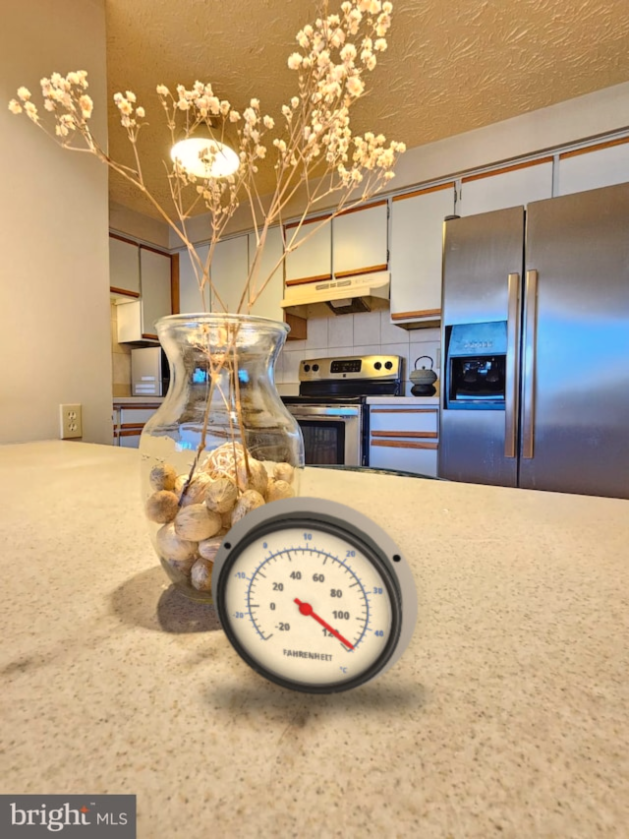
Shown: 116 °F
